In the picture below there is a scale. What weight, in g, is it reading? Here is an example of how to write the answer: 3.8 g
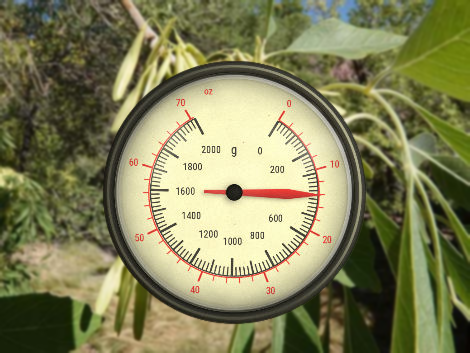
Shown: 400 g
